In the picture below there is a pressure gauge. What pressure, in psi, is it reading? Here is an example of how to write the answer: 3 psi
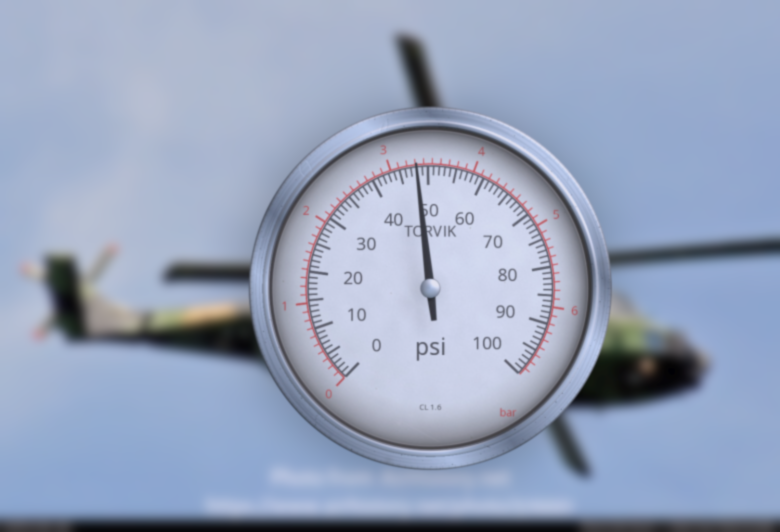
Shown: 48 psi
